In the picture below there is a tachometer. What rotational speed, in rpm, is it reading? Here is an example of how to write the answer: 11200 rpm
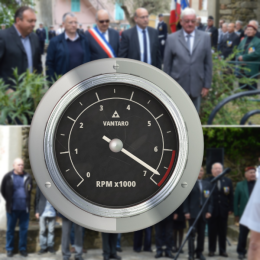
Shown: 6750 rpm
